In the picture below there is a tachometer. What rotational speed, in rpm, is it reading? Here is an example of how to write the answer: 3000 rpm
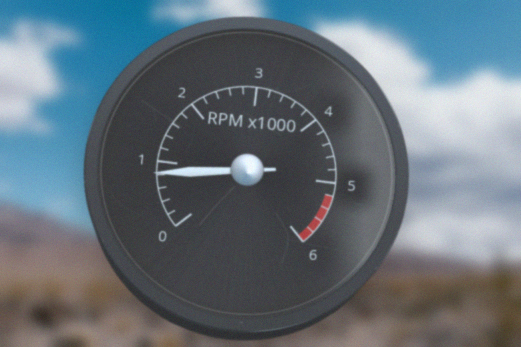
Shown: 800 rpm
